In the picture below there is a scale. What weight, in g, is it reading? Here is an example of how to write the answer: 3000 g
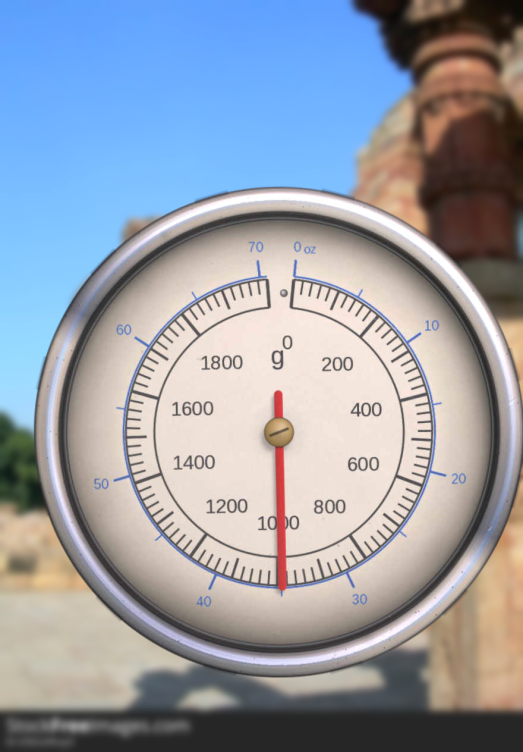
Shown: 990 g
